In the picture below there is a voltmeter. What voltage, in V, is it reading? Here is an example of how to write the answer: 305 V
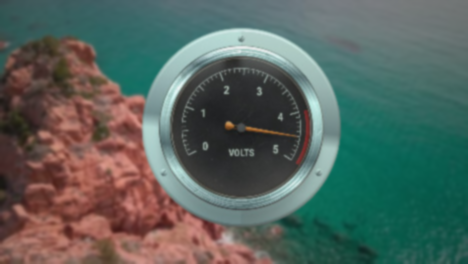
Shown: 4.5 V
